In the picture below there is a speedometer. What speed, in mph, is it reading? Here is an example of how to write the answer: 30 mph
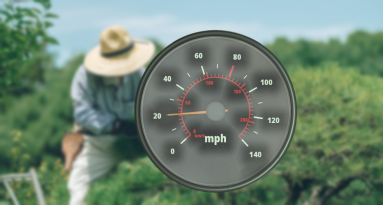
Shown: 20 mph
